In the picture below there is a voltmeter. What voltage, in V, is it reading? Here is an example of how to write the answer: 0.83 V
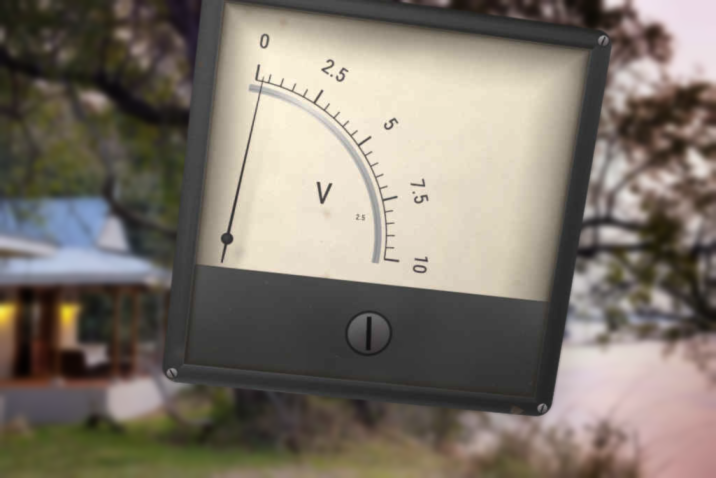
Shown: 0.25 V
